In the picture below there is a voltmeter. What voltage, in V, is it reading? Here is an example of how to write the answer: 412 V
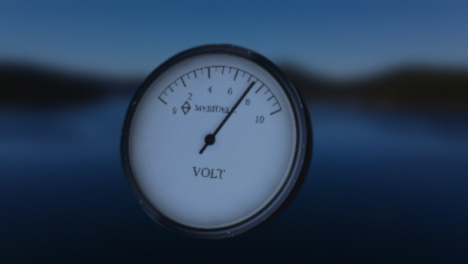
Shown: 7.5 V
